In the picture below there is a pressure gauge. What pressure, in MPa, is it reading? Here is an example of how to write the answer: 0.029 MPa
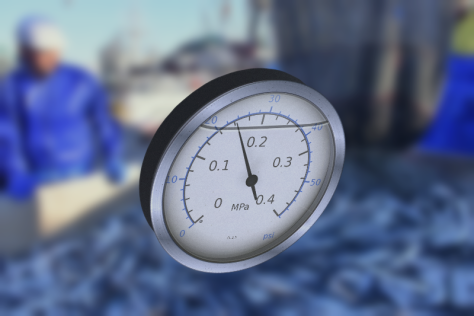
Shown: 0.16 MPa
